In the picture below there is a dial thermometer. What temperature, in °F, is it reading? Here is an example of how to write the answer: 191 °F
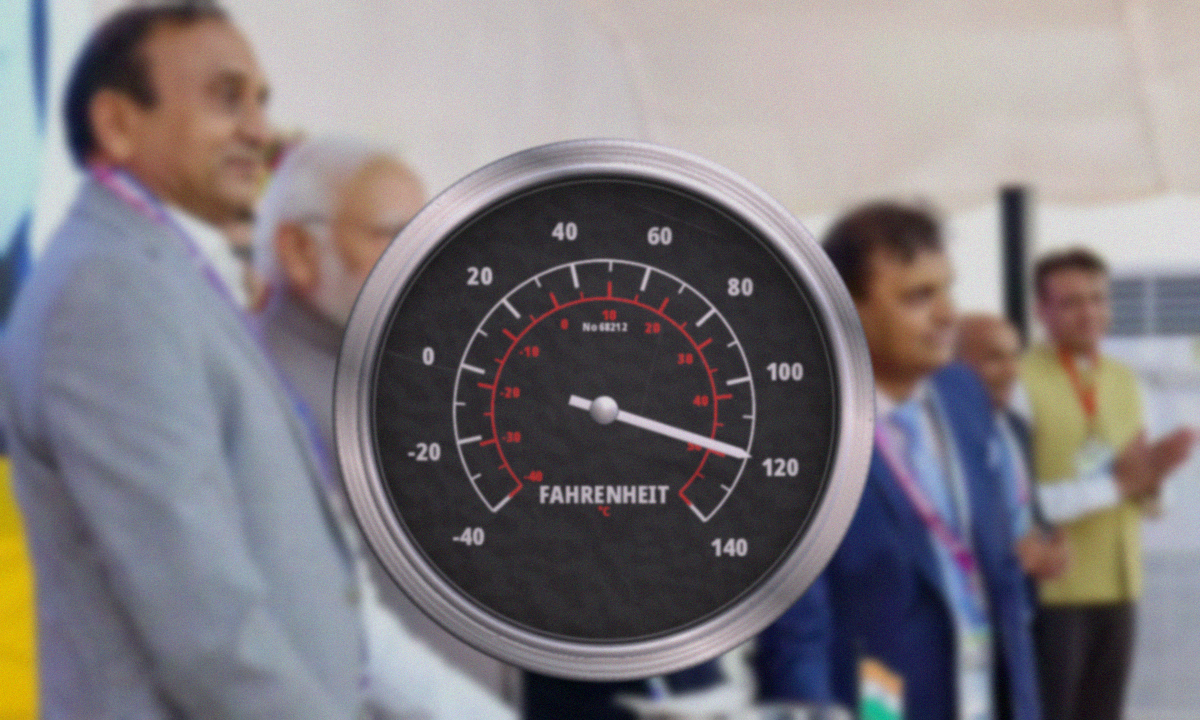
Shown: 120 °F
